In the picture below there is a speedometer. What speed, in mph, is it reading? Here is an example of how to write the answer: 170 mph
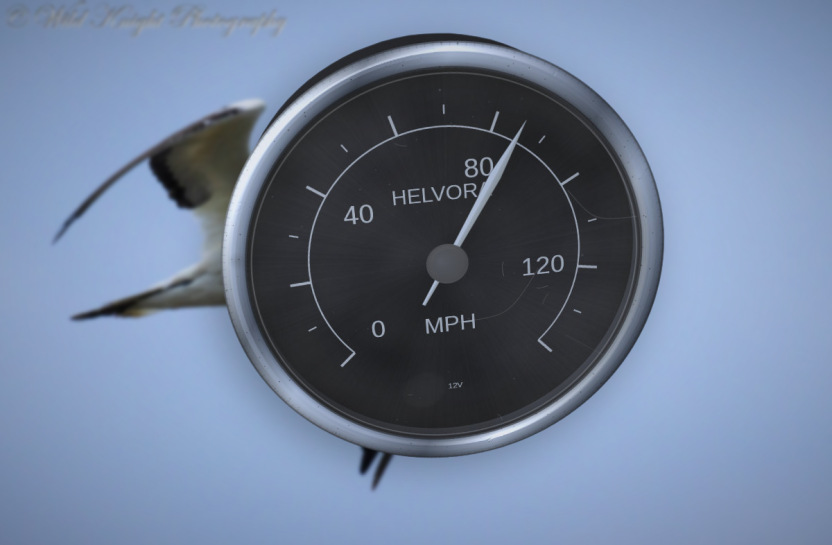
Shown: 85 mph
